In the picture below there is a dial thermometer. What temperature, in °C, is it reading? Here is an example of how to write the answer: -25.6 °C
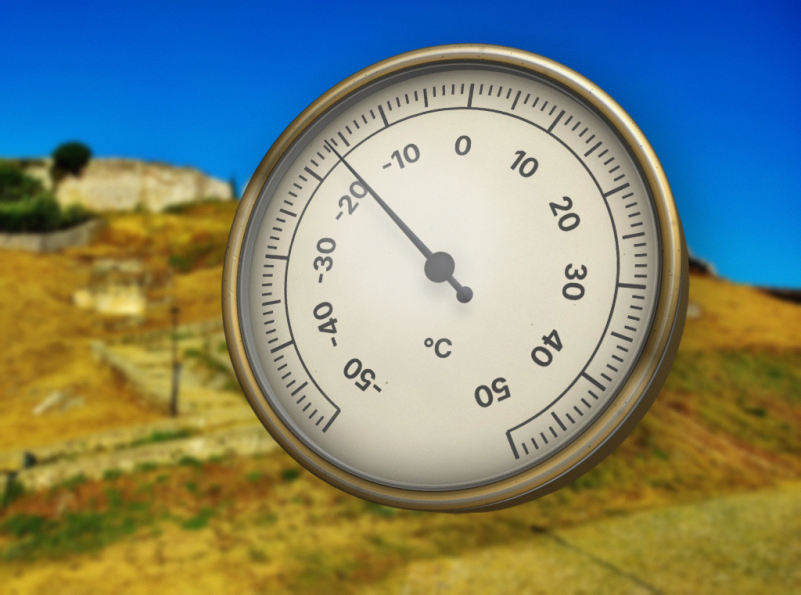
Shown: -16.5 °C
